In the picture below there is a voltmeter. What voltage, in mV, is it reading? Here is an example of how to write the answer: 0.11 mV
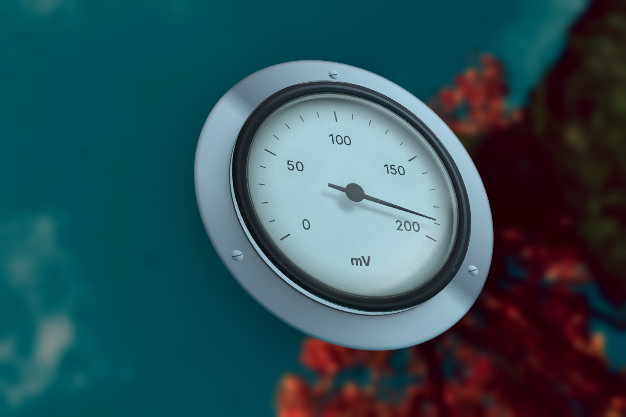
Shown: 190 mV
